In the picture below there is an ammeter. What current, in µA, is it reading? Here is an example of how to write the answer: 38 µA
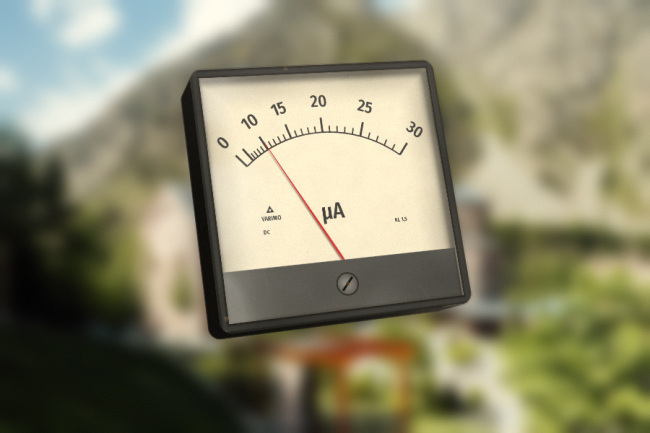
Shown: 10 µA
